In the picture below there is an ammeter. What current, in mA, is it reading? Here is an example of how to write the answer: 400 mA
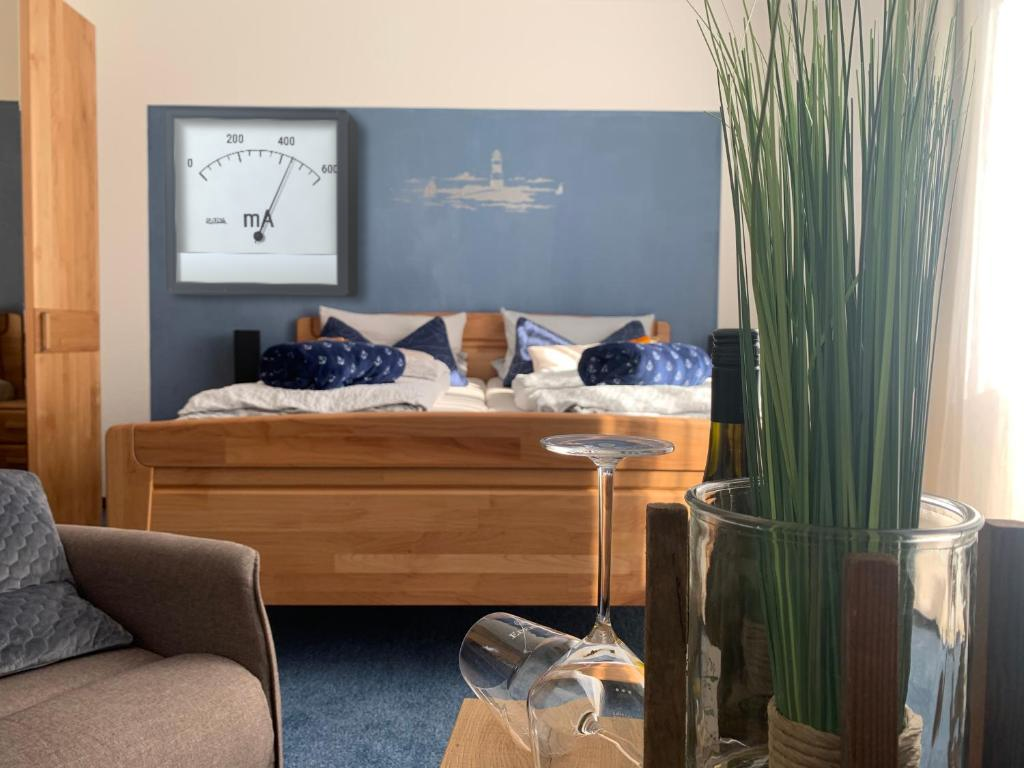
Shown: 450 mA
